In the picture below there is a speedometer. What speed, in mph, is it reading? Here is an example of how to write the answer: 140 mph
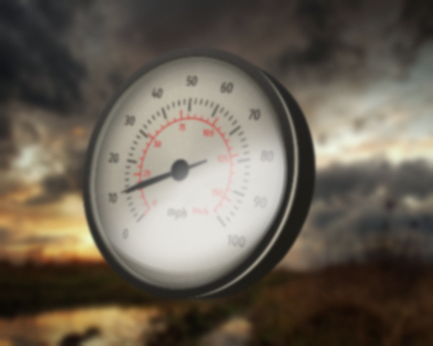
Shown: 10 mph
